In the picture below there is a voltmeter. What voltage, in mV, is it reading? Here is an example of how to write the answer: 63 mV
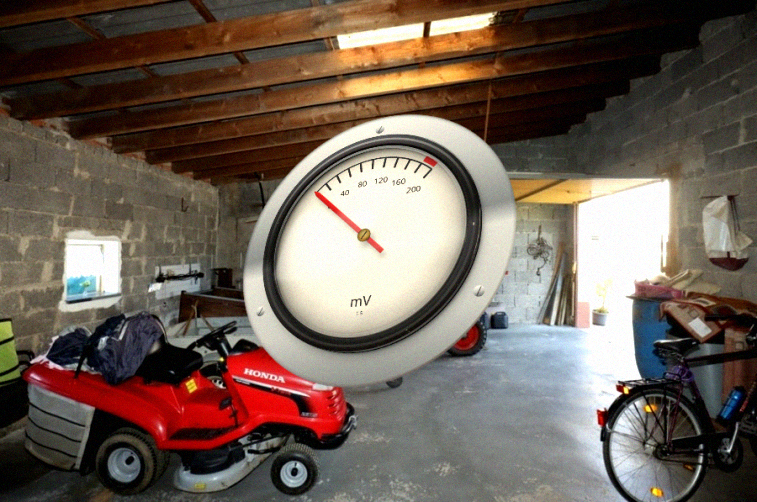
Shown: 0 mV
